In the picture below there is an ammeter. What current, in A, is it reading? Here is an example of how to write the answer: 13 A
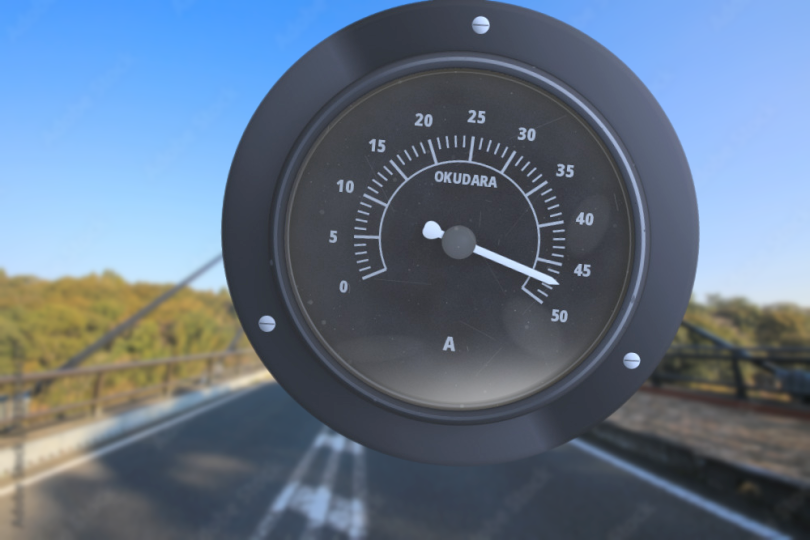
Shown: 47 A
